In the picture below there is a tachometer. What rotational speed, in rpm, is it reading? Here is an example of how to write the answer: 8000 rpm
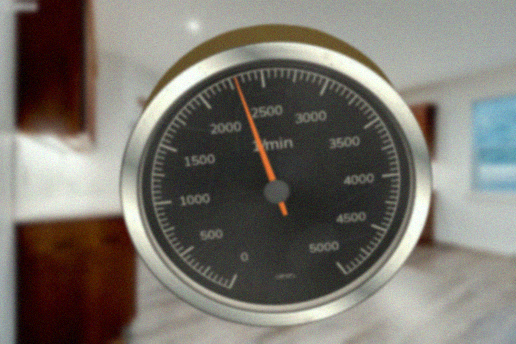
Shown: 2300 rpm
